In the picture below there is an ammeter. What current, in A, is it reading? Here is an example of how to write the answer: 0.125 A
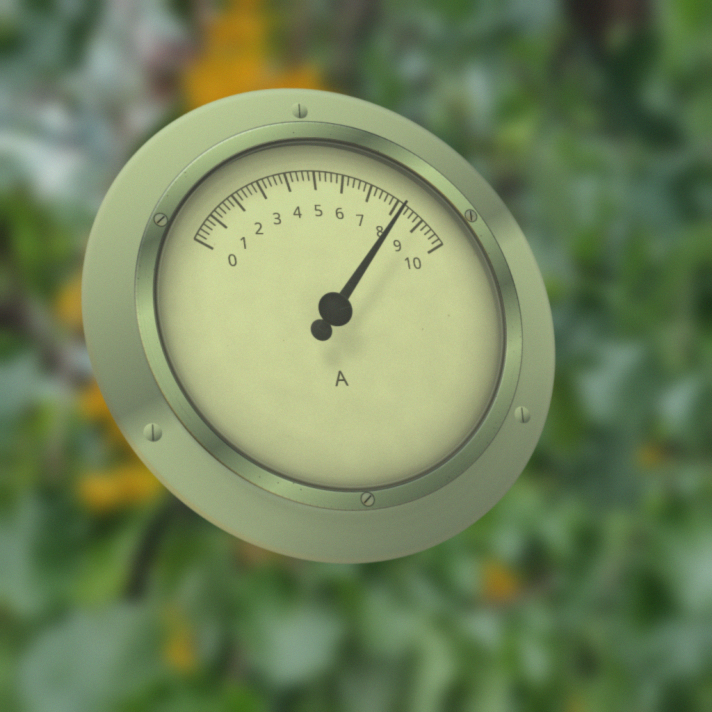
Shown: 8.2 A
